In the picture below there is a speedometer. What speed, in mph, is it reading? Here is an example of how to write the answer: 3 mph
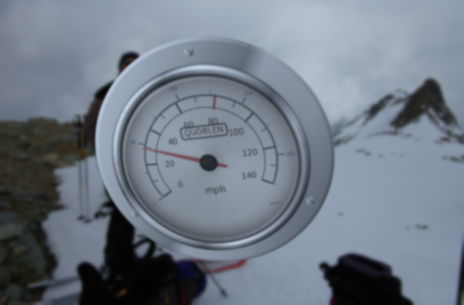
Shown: 30 mph
